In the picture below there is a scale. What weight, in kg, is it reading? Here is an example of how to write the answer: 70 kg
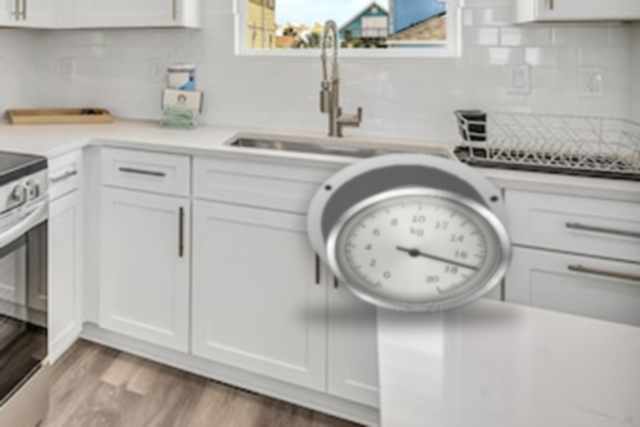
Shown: 17 kg
